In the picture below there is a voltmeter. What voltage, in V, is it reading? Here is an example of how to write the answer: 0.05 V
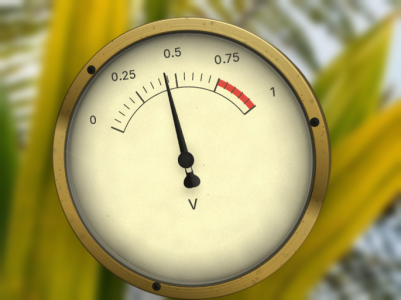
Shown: 0.45 V
